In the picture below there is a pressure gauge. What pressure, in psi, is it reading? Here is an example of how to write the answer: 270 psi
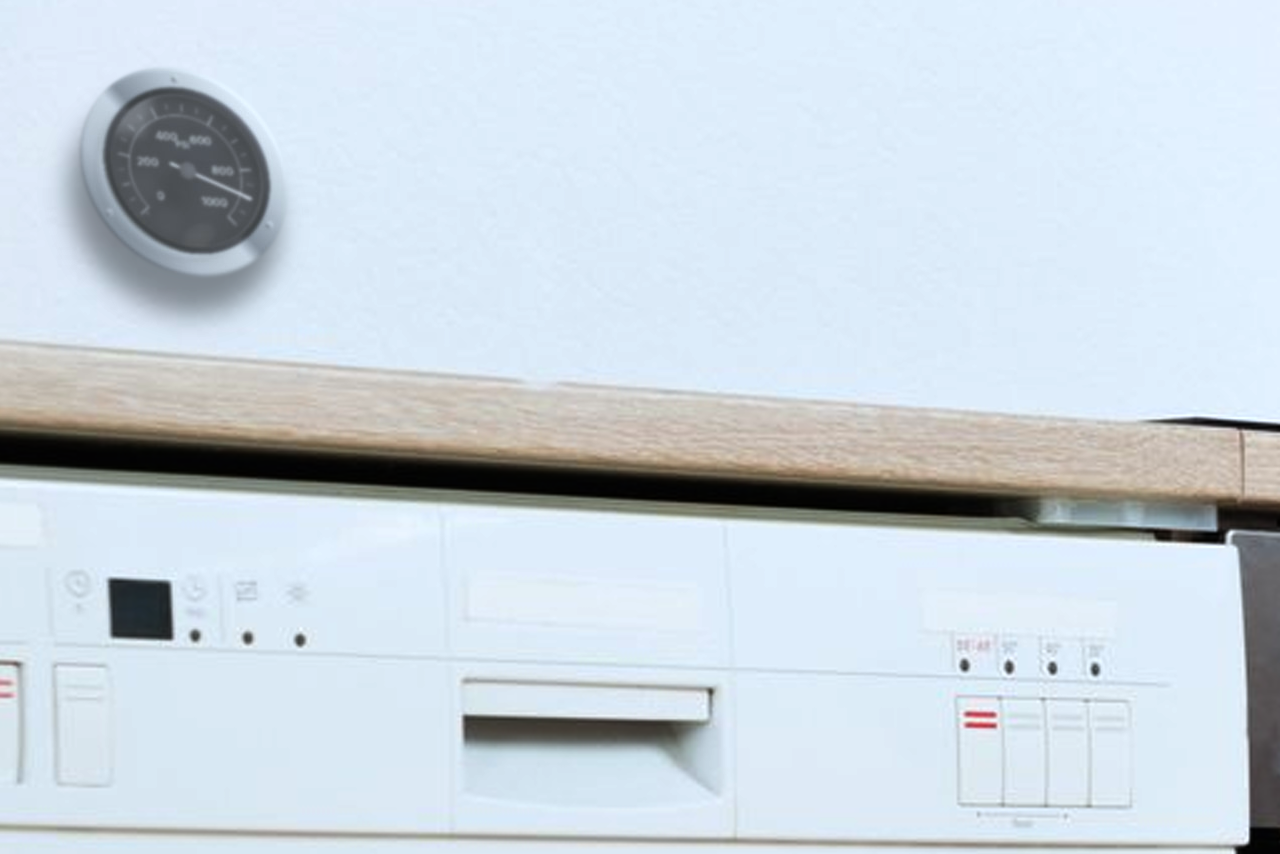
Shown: 900 psi
